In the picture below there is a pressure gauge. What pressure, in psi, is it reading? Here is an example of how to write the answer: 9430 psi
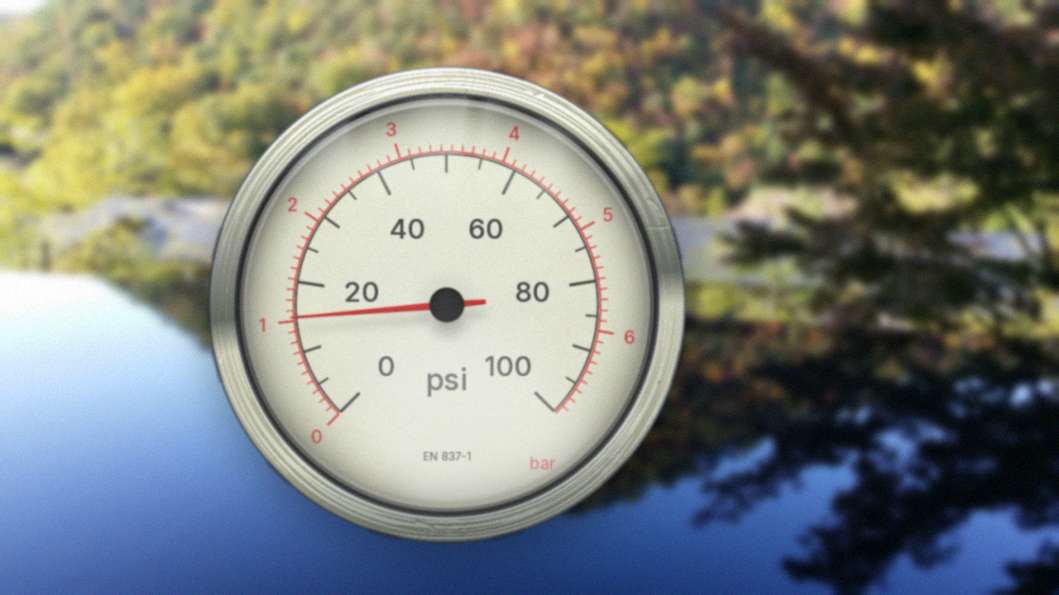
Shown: 15 psi
